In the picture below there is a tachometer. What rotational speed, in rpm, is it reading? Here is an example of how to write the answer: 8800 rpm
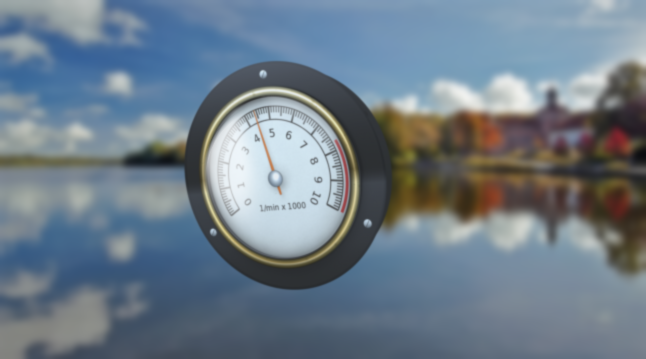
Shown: 4500 rpm
